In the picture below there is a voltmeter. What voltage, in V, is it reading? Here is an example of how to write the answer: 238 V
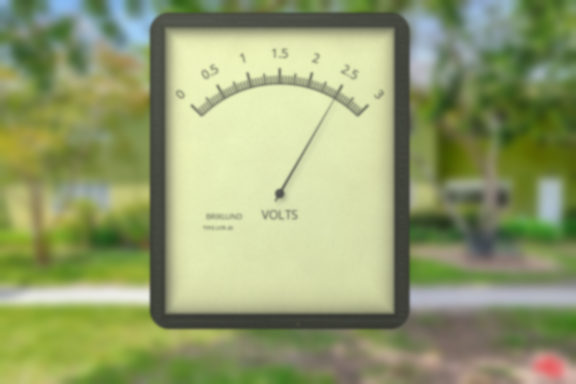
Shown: 2.5 V
